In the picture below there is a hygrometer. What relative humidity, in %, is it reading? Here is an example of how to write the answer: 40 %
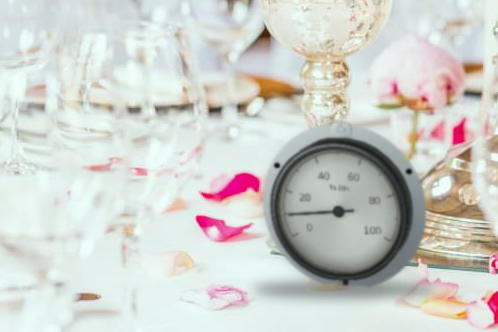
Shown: 10 %
